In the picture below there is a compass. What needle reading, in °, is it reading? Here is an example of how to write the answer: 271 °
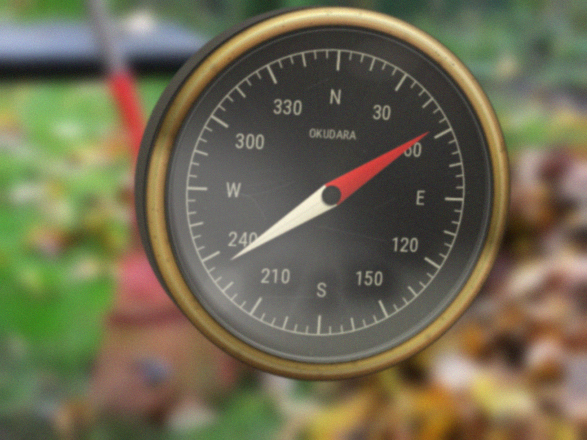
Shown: 55 °
